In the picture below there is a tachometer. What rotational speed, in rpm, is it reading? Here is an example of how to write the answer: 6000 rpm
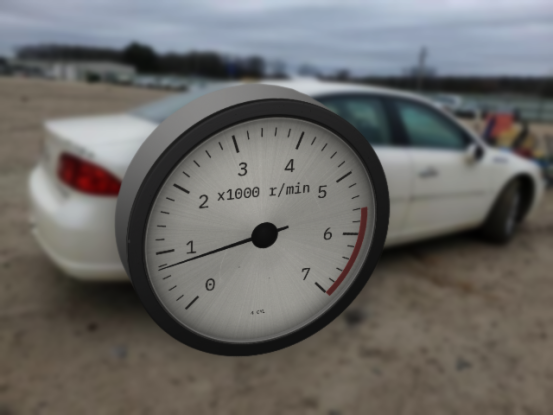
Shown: 800 rpm
